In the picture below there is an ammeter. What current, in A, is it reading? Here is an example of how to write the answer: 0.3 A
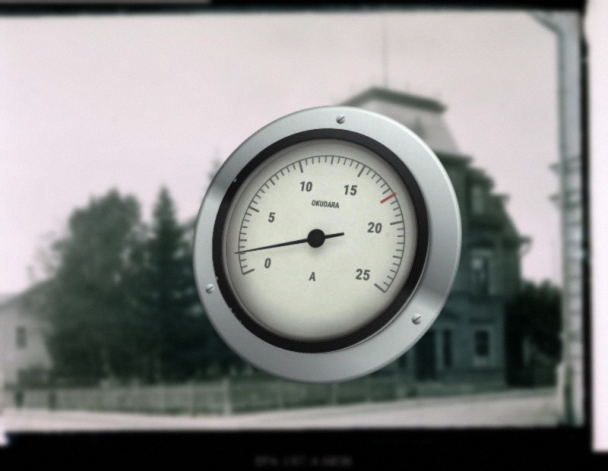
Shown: 1.5 A
